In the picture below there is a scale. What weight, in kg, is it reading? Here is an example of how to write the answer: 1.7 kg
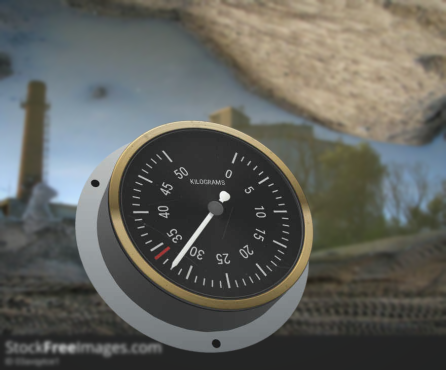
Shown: 32 kg
